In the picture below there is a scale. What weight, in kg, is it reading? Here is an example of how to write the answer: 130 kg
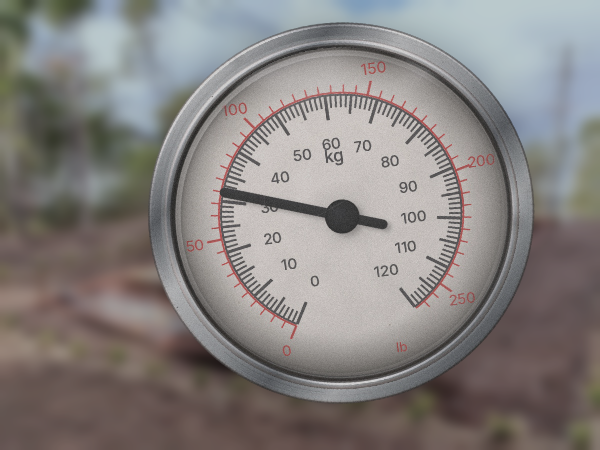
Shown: 32 kg
